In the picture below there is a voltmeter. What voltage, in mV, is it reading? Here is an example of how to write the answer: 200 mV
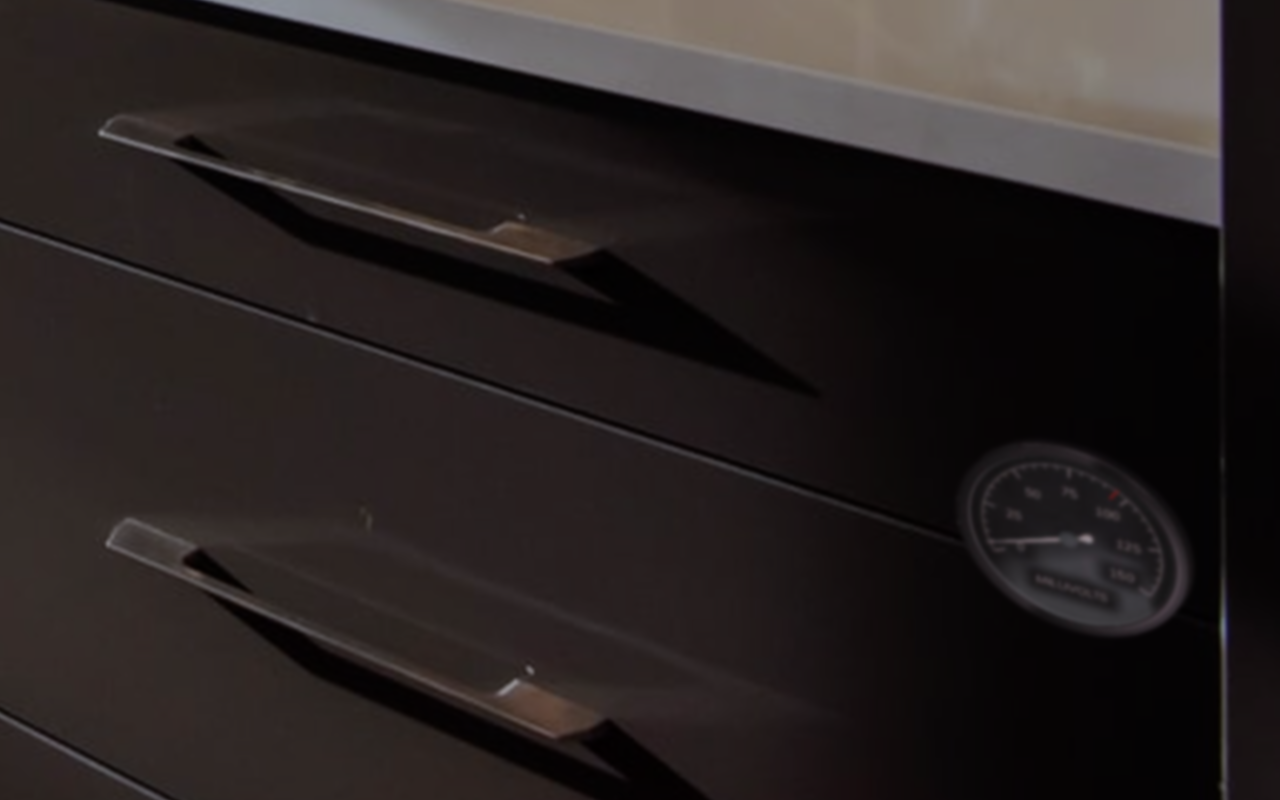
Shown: 5 mV
